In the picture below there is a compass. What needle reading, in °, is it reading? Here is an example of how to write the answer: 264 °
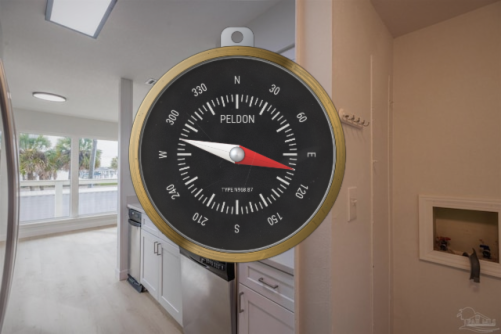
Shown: 105 °
